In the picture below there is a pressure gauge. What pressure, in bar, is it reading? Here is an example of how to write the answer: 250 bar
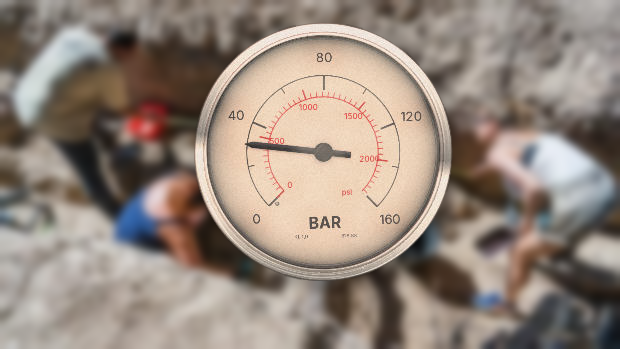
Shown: 30 bar
